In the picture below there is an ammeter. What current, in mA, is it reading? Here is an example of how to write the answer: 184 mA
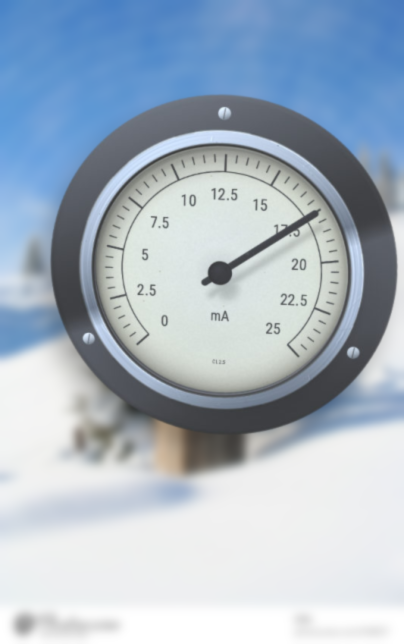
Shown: 17.5 mA
